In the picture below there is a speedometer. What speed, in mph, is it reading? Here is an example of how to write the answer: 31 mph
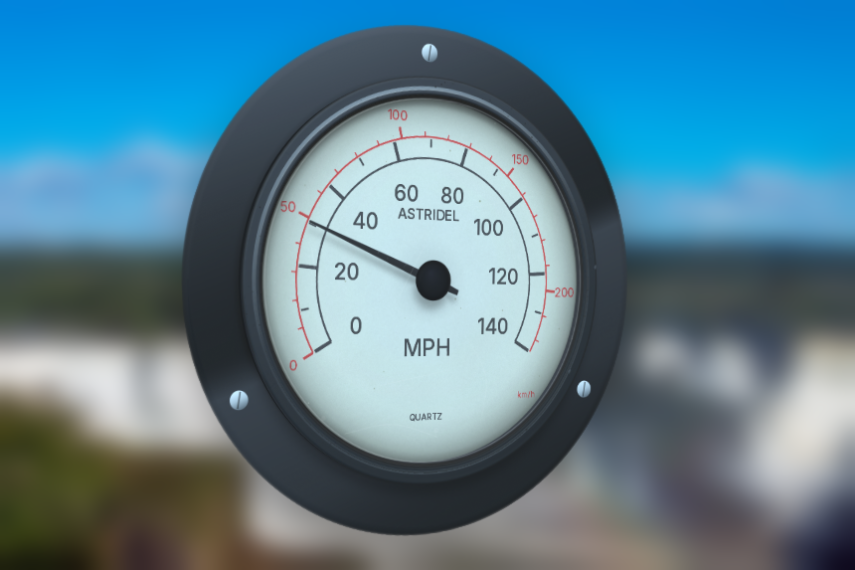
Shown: 30 mph
